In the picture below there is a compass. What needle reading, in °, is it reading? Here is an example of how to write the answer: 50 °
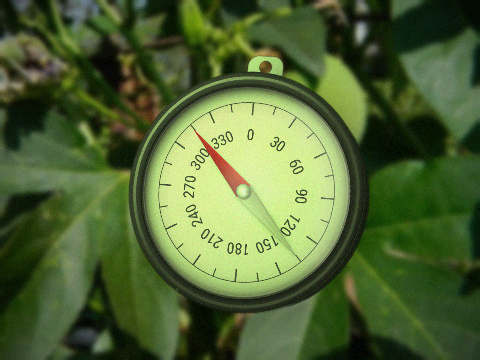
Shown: 315 °
